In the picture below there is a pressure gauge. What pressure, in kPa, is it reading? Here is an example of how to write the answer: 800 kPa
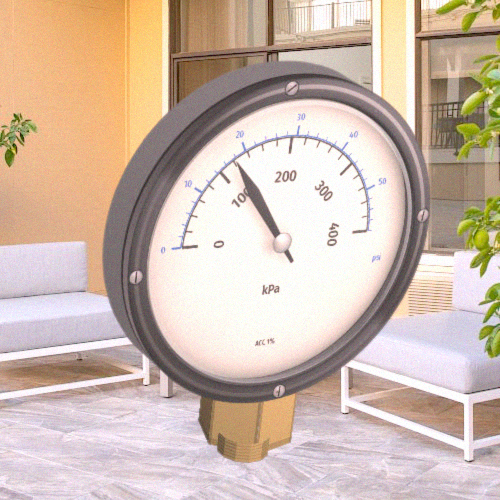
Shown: 120 kPa
